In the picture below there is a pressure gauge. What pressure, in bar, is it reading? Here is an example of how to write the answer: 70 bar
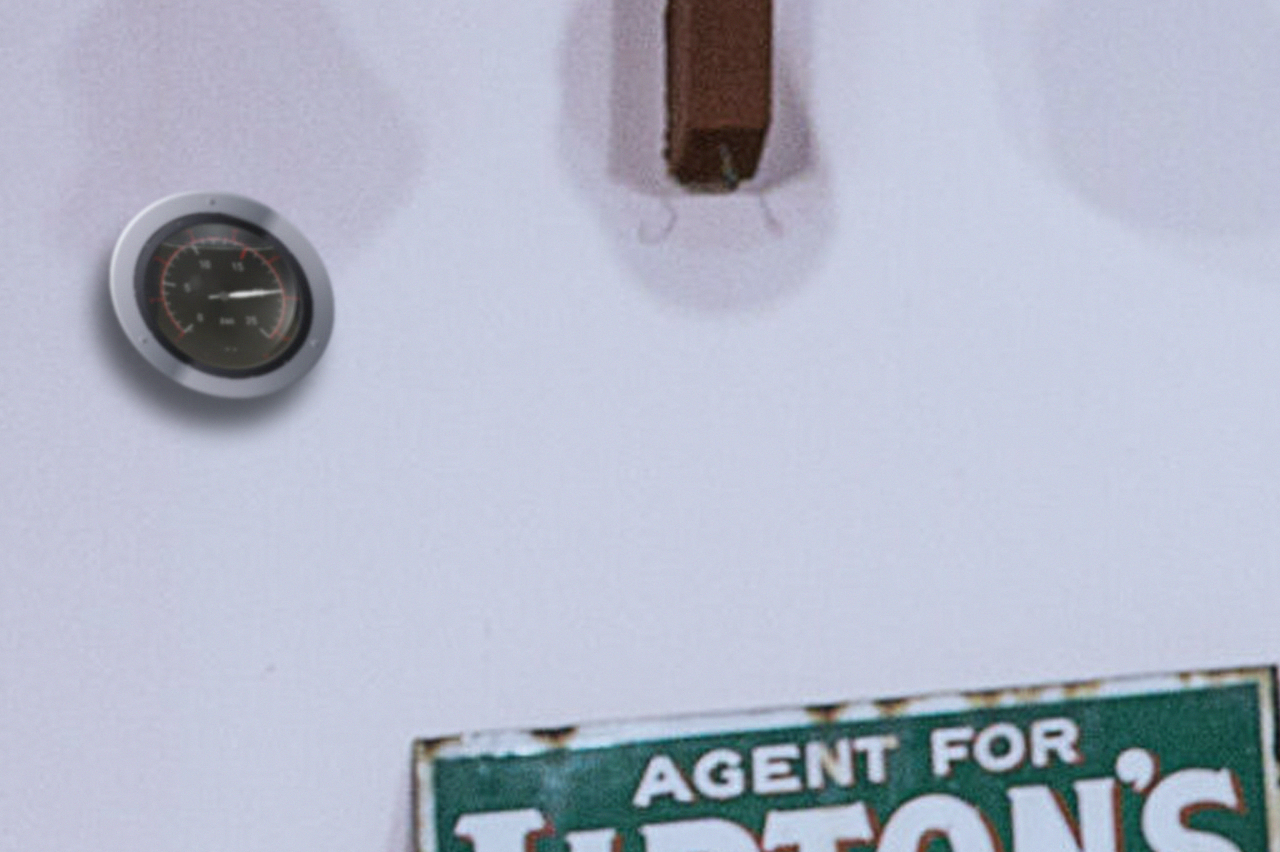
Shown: 20 bar
